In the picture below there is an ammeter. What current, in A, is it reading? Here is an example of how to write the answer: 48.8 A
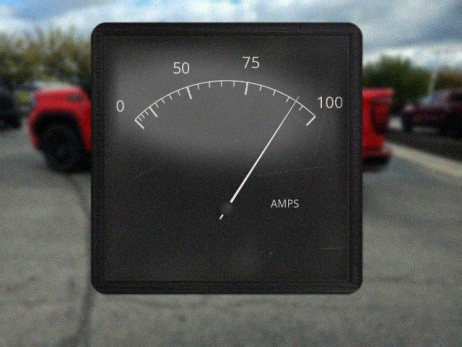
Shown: 92.5 A
